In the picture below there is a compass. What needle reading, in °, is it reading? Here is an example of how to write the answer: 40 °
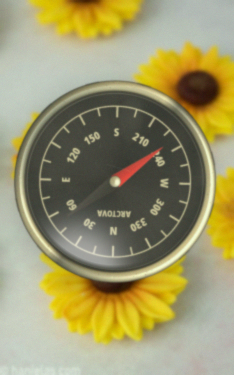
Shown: 232.5 °
